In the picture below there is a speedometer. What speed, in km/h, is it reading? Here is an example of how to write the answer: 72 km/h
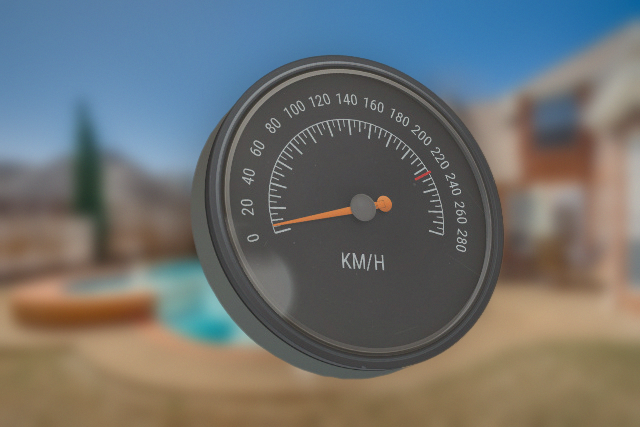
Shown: 5 km/h
